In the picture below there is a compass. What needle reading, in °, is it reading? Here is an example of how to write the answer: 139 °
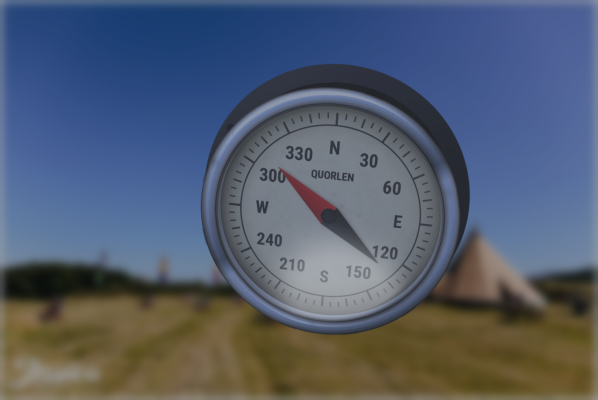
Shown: 310 °
